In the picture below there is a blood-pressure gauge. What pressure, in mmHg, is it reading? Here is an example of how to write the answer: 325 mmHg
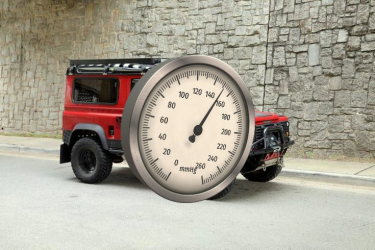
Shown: 150 mmHg
